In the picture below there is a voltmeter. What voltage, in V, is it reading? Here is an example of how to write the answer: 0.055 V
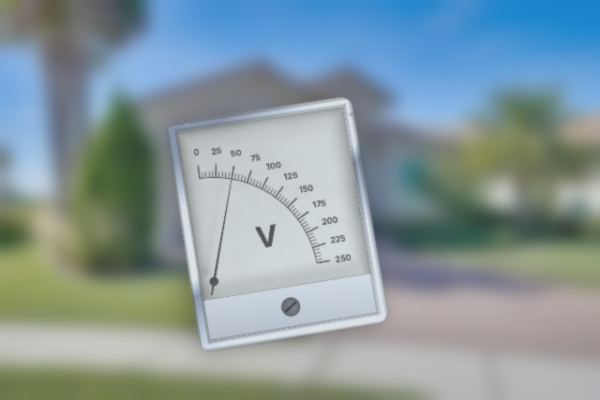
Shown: 50 V
